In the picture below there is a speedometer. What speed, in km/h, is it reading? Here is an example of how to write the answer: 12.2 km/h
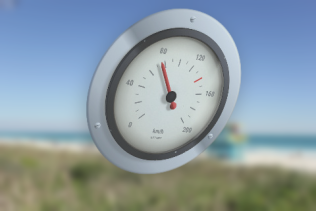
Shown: 75 km/h
